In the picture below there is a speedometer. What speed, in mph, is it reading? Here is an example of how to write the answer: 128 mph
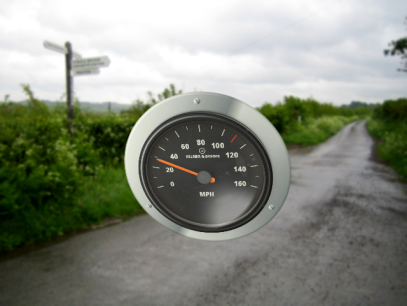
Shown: 30 mph
